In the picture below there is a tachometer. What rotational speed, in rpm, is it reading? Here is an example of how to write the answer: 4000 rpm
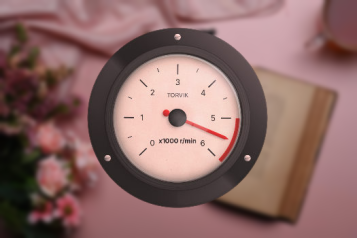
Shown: 5500 rpm
